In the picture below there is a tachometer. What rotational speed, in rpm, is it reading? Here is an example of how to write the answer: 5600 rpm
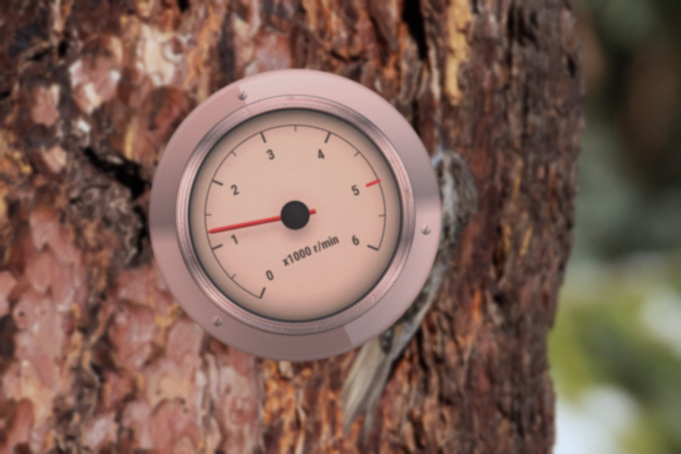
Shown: 1250 rpm
